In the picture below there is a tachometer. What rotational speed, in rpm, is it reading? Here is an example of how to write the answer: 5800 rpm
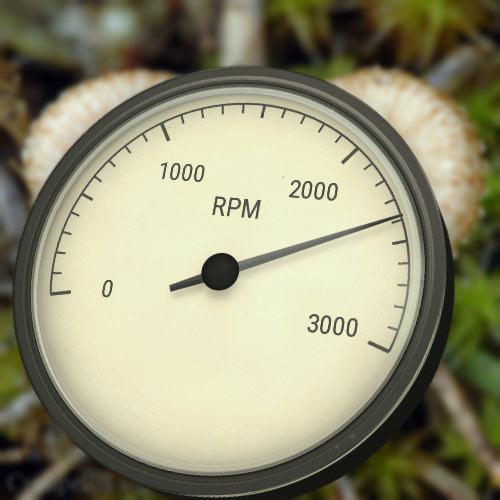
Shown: 2400 rpm
